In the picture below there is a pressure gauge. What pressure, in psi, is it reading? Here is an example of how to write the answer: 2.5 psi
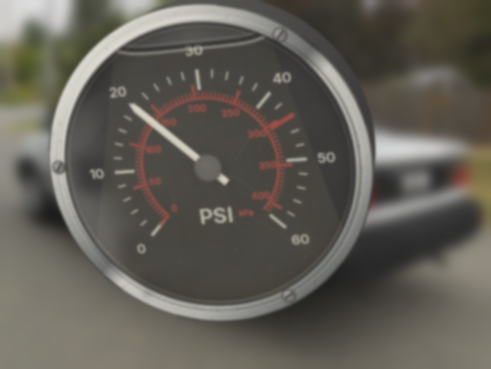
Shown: 20 psi
